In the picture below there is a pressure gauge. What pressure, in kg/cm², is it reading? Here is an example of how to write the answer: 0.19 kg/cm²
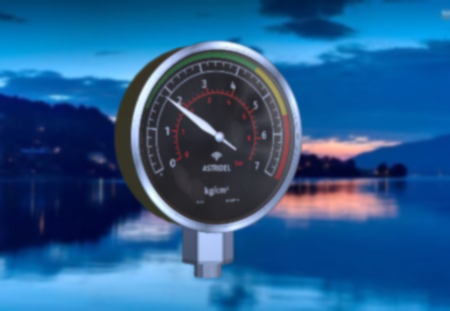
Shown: 1.8 kg/cm²
